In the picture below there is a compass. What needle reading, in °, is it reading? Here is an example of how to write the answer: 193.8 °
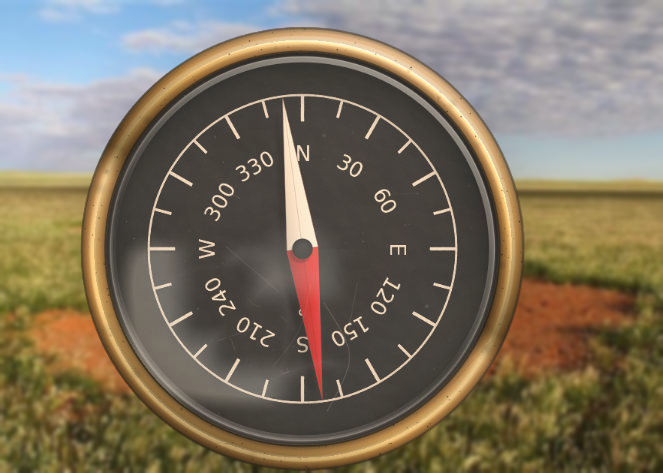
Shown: 172.5 °
